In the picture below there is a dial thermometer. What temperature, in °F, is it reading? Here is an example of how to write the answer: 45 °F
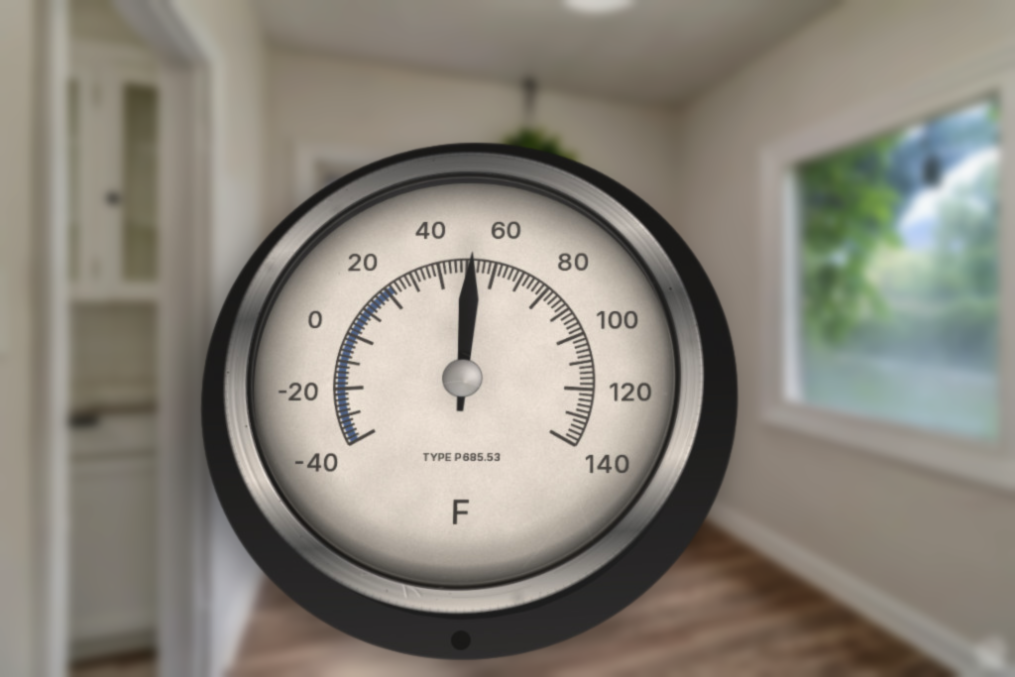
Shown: 52 °F
